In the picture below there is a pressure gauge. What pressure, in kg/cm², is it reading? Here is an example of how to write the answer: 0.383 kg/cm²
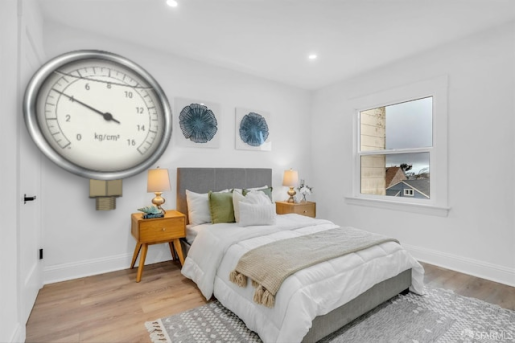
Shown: 4 kg/cm²
